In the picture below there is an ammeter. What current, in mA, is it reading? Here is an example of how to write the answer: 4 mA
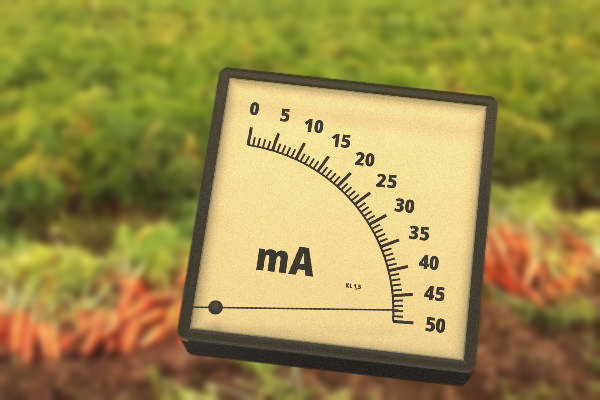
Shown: 48 mA
